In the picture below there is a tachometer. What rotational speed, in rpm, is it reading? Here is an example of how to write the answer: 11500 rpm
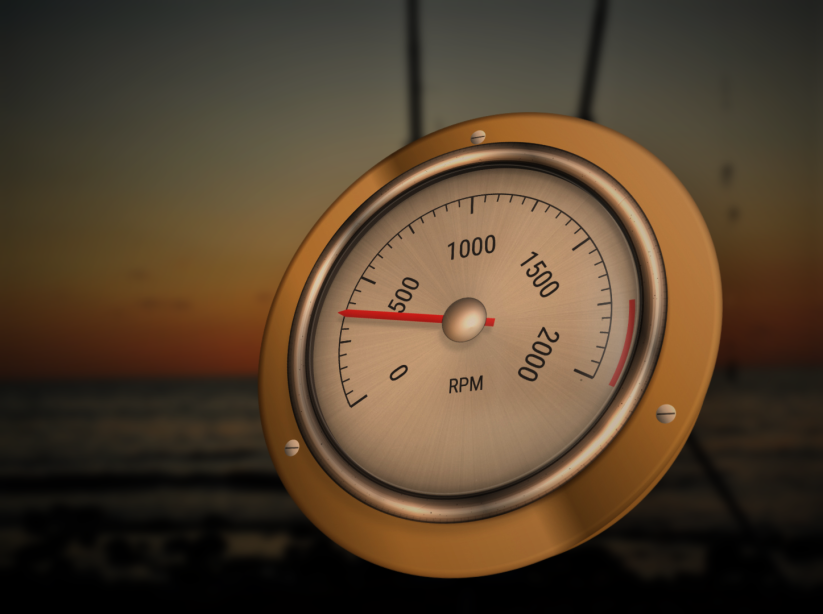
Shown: 350 rpm
